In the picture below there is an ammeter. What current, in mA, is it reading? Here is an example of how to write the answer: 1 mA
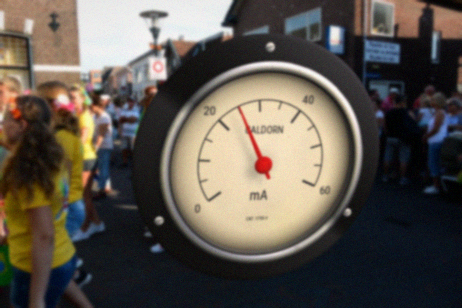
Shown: 25 mA
